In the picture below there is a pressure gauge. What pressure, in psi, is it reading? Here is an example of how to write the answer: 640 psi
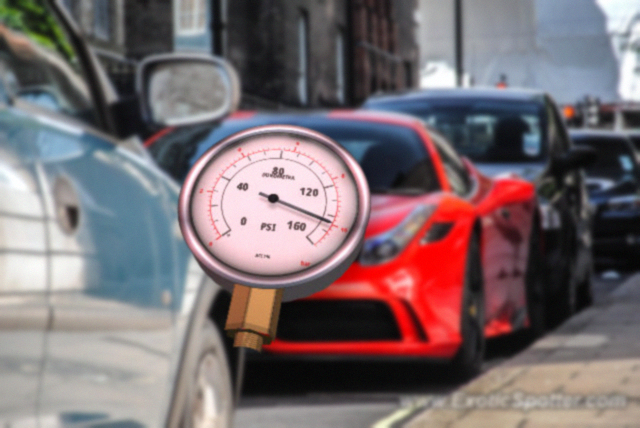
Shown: 145 psi
